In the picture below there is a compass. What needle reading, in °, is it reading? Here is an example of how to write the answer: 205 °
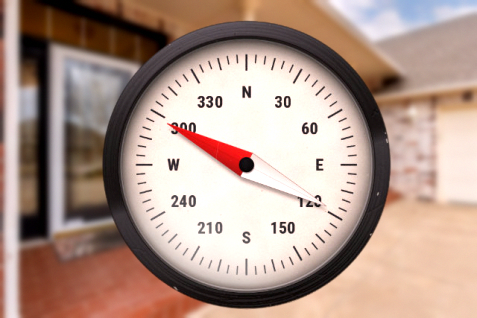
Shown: 297.5 °
